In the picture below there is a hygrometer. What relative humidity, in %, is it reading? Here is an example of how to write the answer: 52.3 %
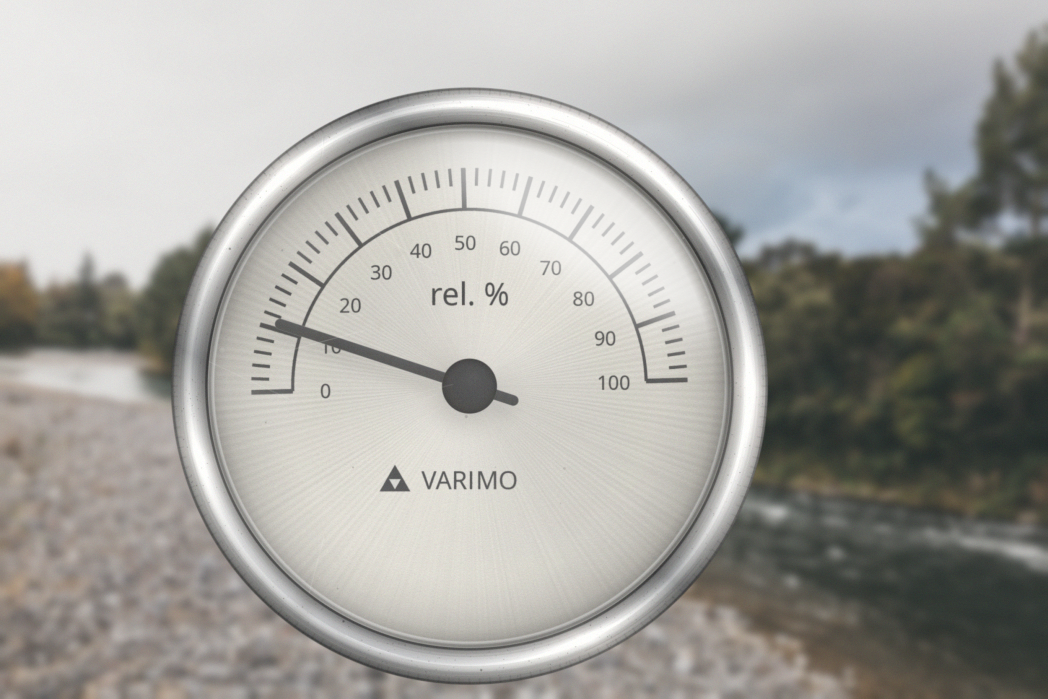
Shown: 11 %
